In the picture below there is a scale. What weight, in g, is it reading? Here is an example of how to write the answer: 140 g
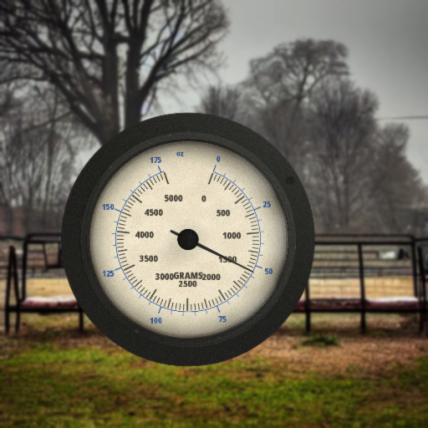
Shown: 1500 g
